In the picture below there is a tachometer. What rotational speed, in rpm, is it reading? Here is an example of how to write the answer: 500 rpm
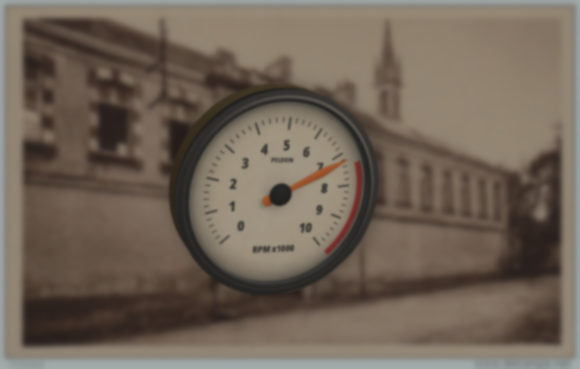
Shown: 7200 rpm
